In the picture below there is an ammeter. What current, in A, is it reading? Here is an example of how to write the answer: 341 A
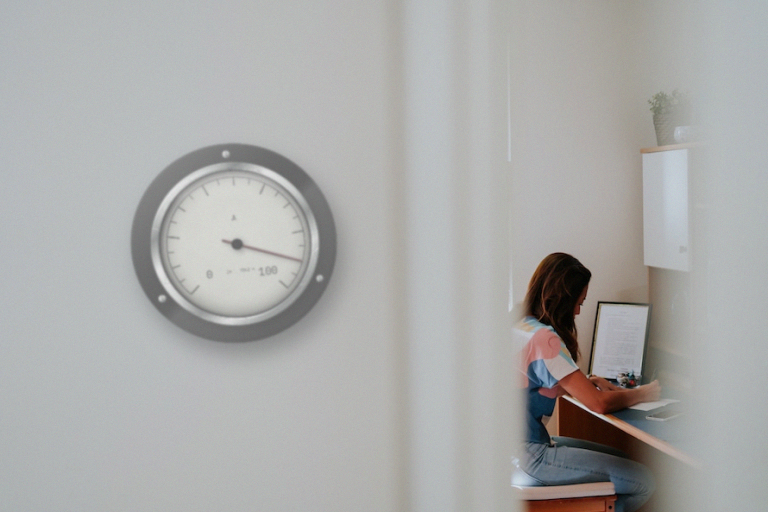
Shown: 90 A
